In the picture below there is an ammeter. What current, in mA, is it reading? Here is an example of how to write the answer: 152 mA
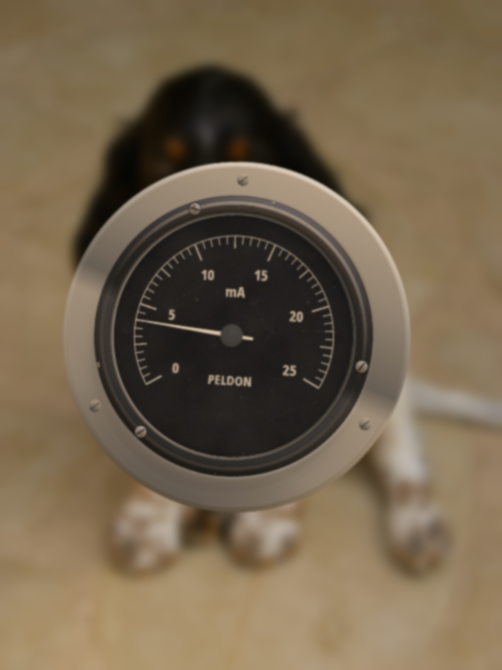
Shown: 4 mA
